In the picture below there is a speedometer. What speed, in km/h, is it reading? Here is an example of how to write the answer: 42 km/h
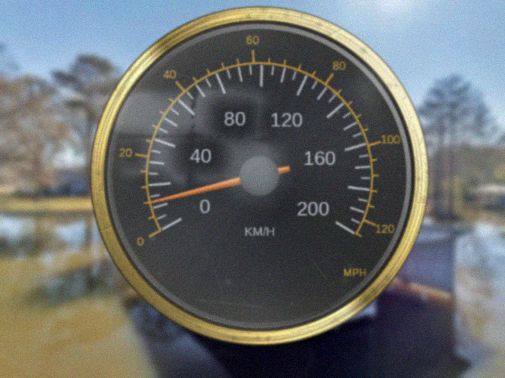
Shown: 12.5 km/h
